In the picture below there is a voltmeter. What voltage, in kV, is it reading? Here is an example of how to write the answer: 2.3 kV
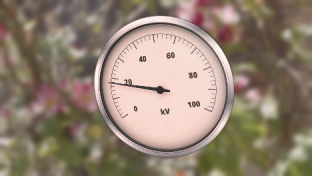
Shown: 18 kV
